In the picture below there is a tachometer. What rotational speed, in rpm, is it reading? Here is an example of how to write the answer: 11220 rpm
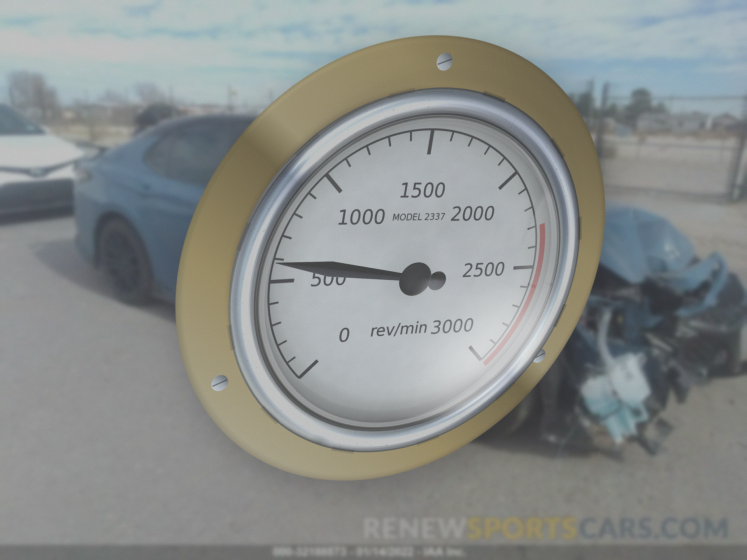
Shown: 600 rpm
